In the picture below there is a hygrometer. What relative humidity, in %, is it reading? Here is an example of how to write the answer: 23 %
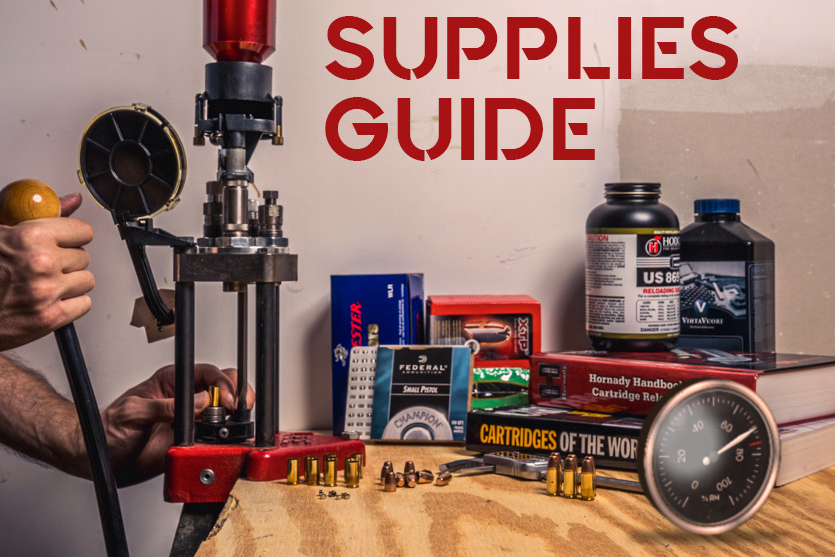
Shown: 70 %
